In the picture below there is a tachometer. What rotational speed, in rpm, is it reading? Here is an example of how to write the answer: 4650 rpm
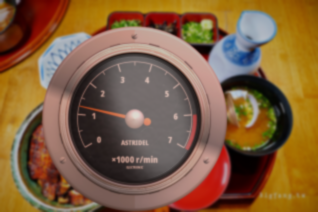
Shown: 1250 rpm
